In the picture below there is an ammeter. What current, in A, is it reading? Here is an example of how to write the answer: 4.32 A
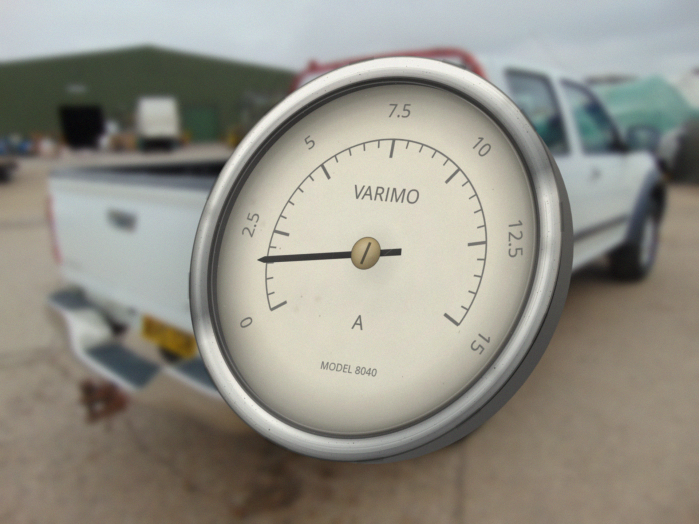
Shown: 1.5 A
